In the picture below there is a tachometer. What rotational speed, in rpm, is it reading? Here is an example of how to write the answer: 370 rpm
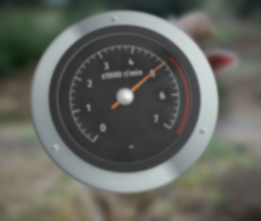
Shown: 5000 rpm
